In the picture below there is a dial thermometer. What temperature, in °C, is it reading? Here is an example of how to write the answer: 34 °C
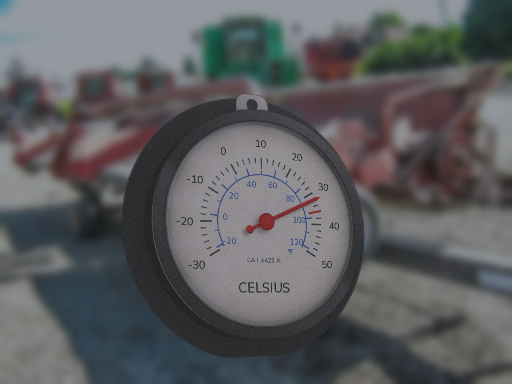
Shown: 32 °C
